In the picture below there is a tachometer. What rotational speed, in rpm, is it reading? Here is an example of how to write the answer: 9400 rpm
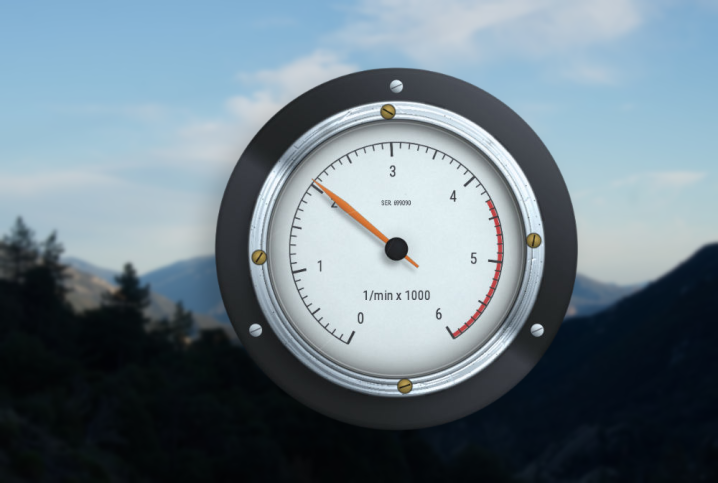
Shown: 2050 rpm
